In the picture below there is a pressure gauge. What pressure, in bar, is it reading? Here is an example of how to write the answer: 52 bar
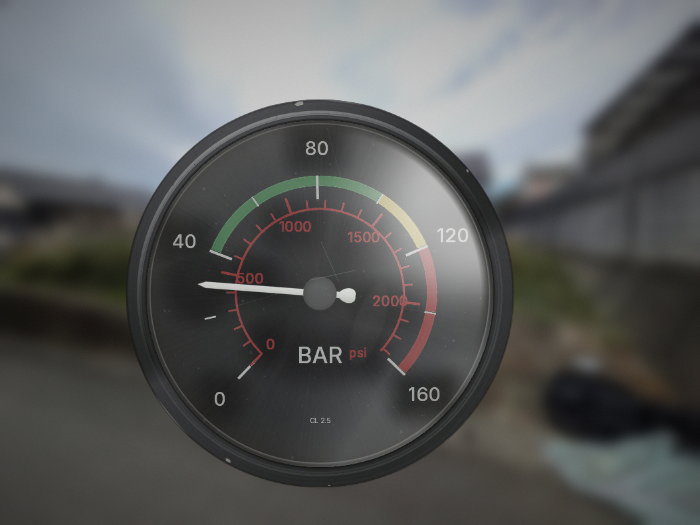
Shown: 30 bar
